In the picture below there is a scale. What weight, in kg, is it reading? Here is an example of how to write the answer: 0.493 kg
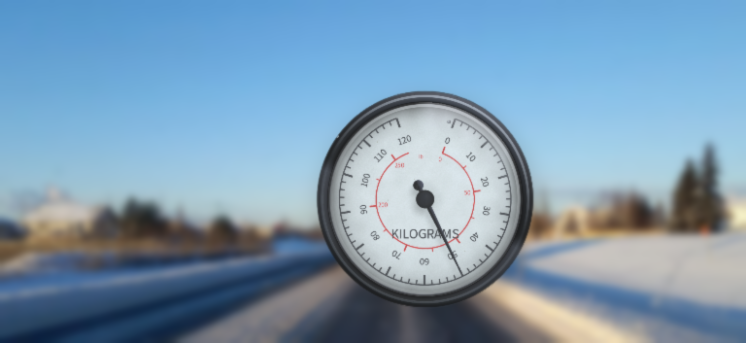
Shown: 50 kg
